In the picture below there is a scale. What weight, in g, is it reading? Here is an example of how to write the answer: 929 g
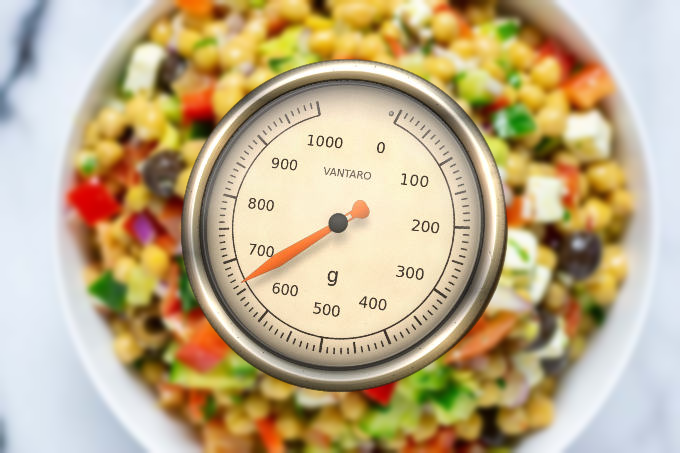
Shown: 660 g
